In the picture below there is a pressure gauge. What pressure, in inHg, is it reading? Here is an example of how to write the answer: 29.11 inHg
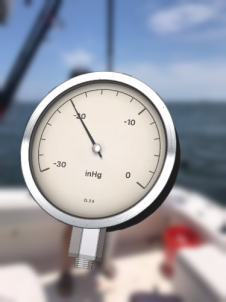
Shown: -20 inHg
